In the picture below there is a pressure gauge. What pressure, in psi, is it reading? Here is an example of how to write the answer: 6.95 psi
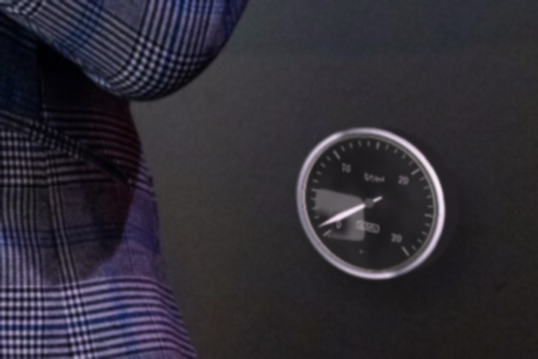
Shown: 1 psi
